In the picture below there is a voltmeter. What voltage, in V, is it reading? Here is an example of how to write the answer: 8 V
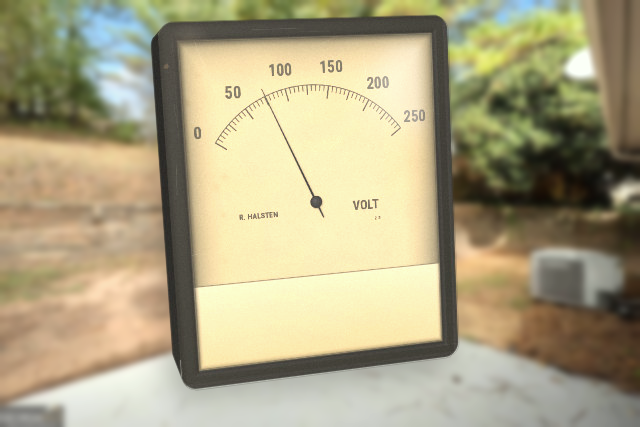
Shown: 75 V
